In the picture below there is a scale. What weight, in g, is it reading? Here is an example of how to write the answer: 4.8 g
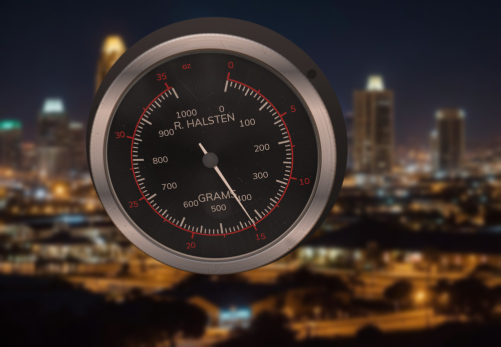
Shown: 420 g
